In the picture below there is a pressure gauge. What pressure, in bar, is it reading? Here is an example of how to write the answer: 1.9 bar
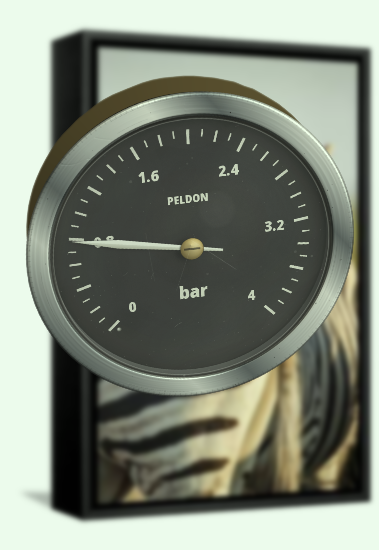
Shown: 0.8 bar
